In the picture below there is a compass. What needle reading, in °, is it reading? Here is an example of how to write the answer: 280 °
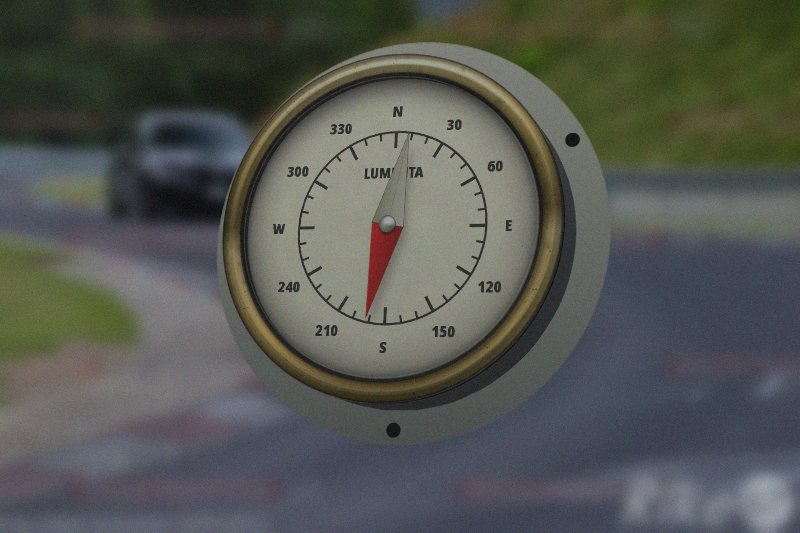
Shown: 190 °
